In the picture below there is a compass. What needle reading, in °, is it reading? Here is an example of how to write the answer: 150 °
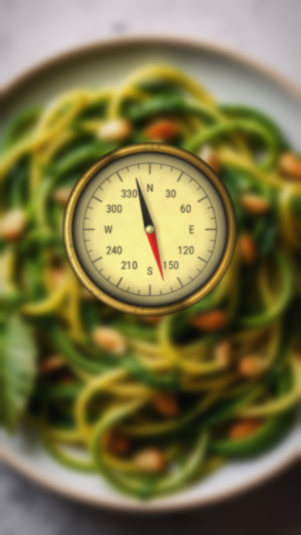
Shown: 165 °
